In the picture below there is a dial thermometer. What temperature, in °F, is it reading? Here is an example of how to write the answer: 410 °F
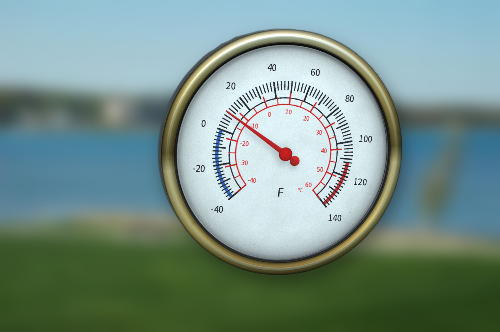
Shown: 10 °F
